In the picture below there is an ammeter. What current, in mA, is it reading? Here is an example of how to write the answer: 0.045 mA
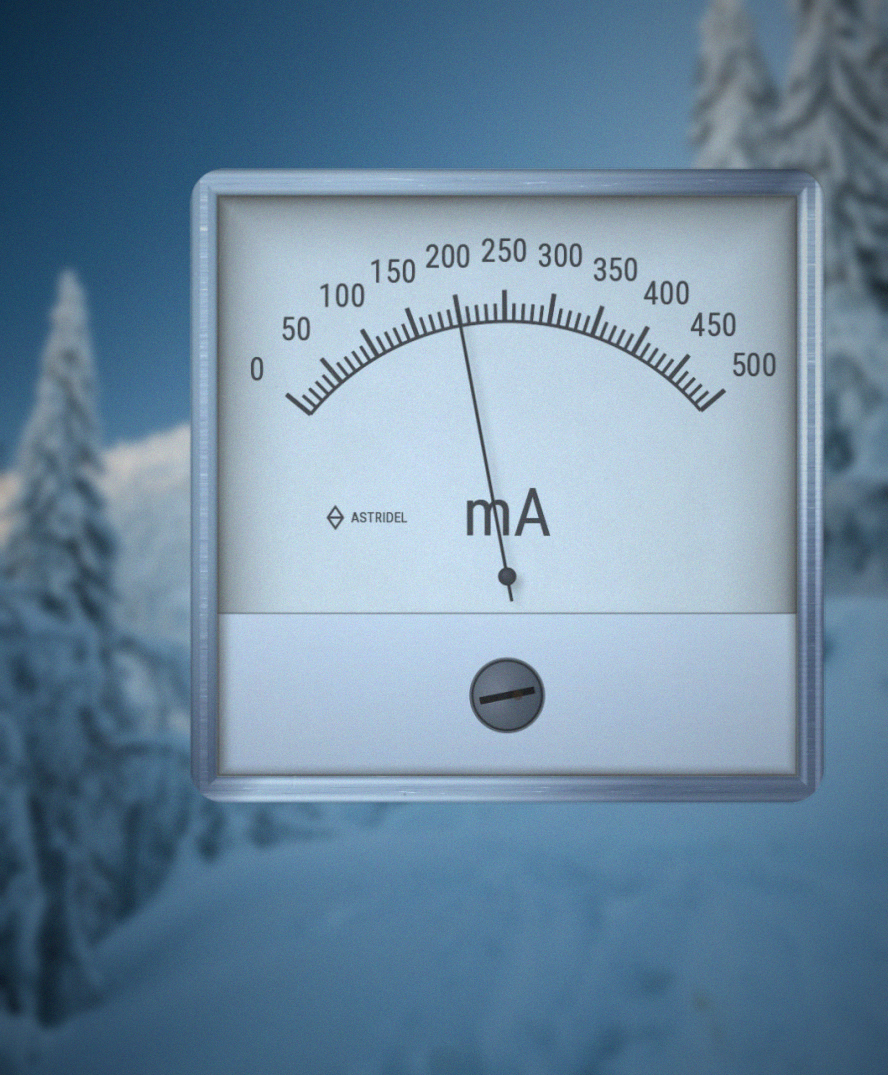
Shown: 200 mA
